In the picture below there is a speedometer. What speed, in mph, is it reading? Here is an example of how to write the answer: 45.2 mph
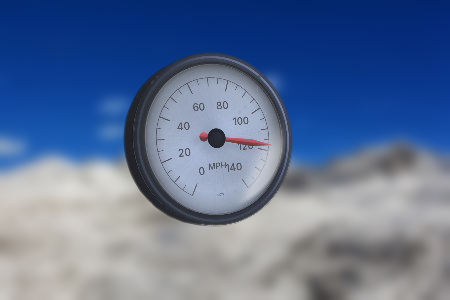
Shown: 117.5 mph
